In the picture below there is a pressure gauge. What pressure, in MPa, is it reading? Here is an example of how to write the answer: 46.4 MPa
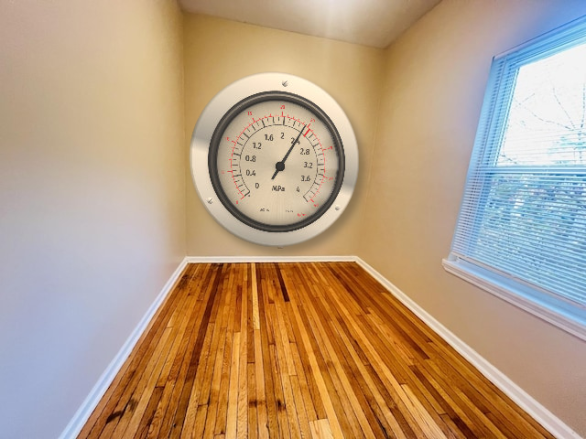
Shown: 2.4 MPa
